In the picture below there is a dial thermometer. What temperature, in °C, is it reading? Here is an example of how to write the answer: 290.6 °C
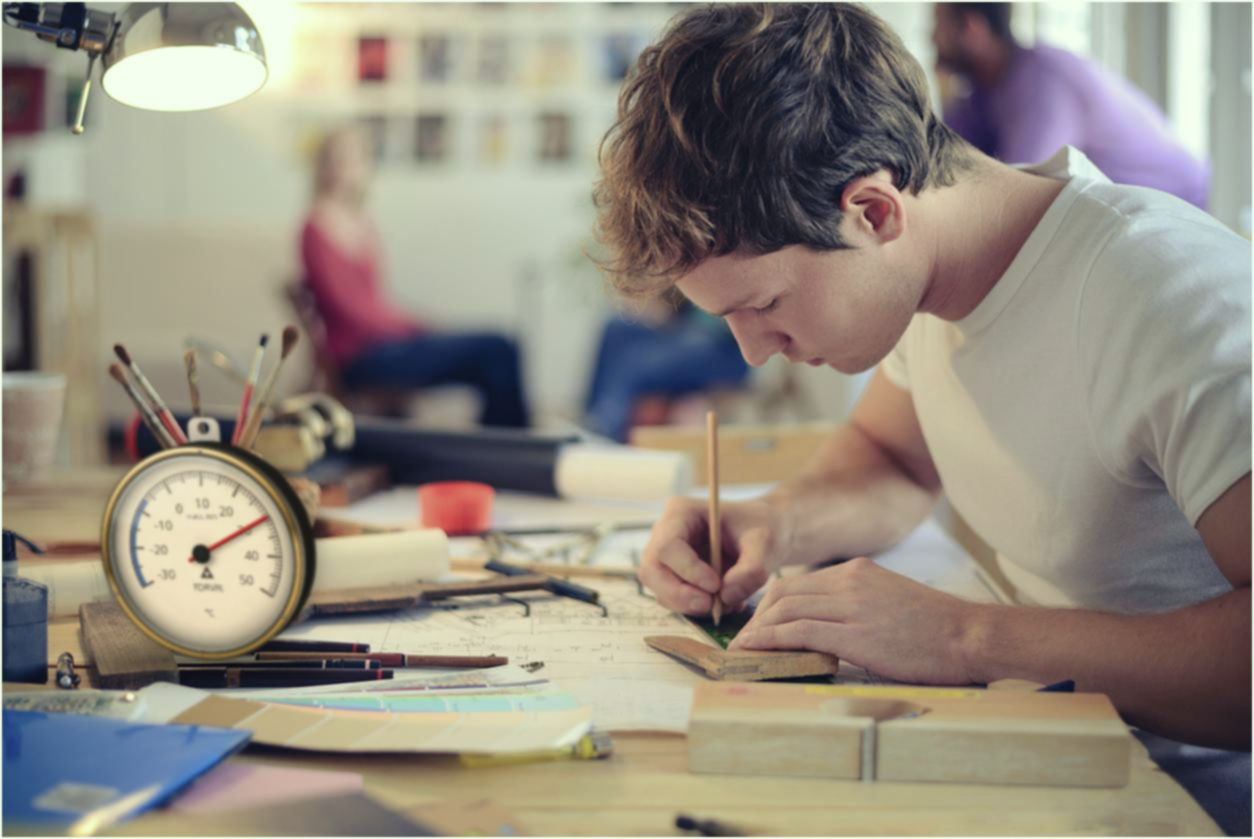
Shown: 30 °C
